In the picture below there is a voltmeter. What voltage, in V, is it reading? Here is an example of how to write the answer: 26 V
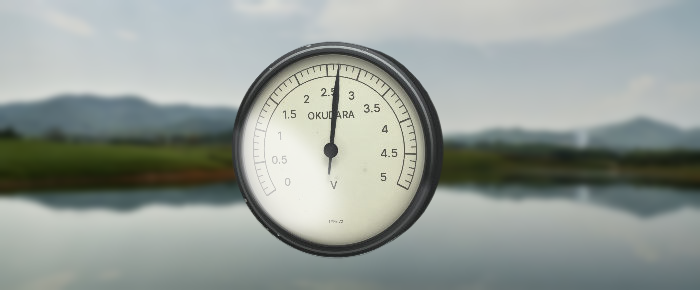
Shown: 2.7 V
